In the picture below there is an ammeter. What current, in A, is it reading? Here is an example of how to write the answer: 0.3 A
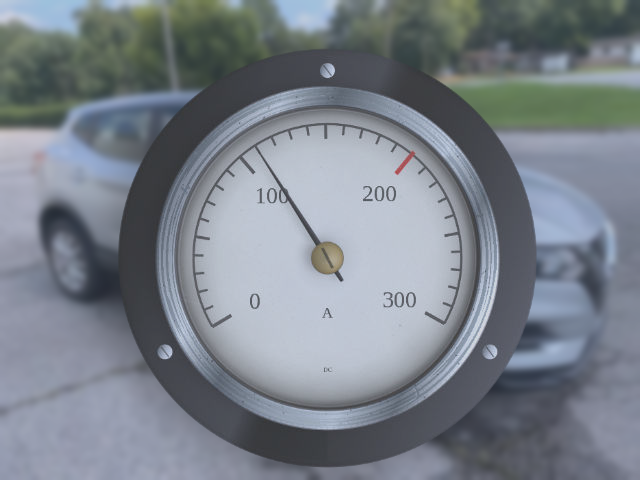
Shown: 110 A
